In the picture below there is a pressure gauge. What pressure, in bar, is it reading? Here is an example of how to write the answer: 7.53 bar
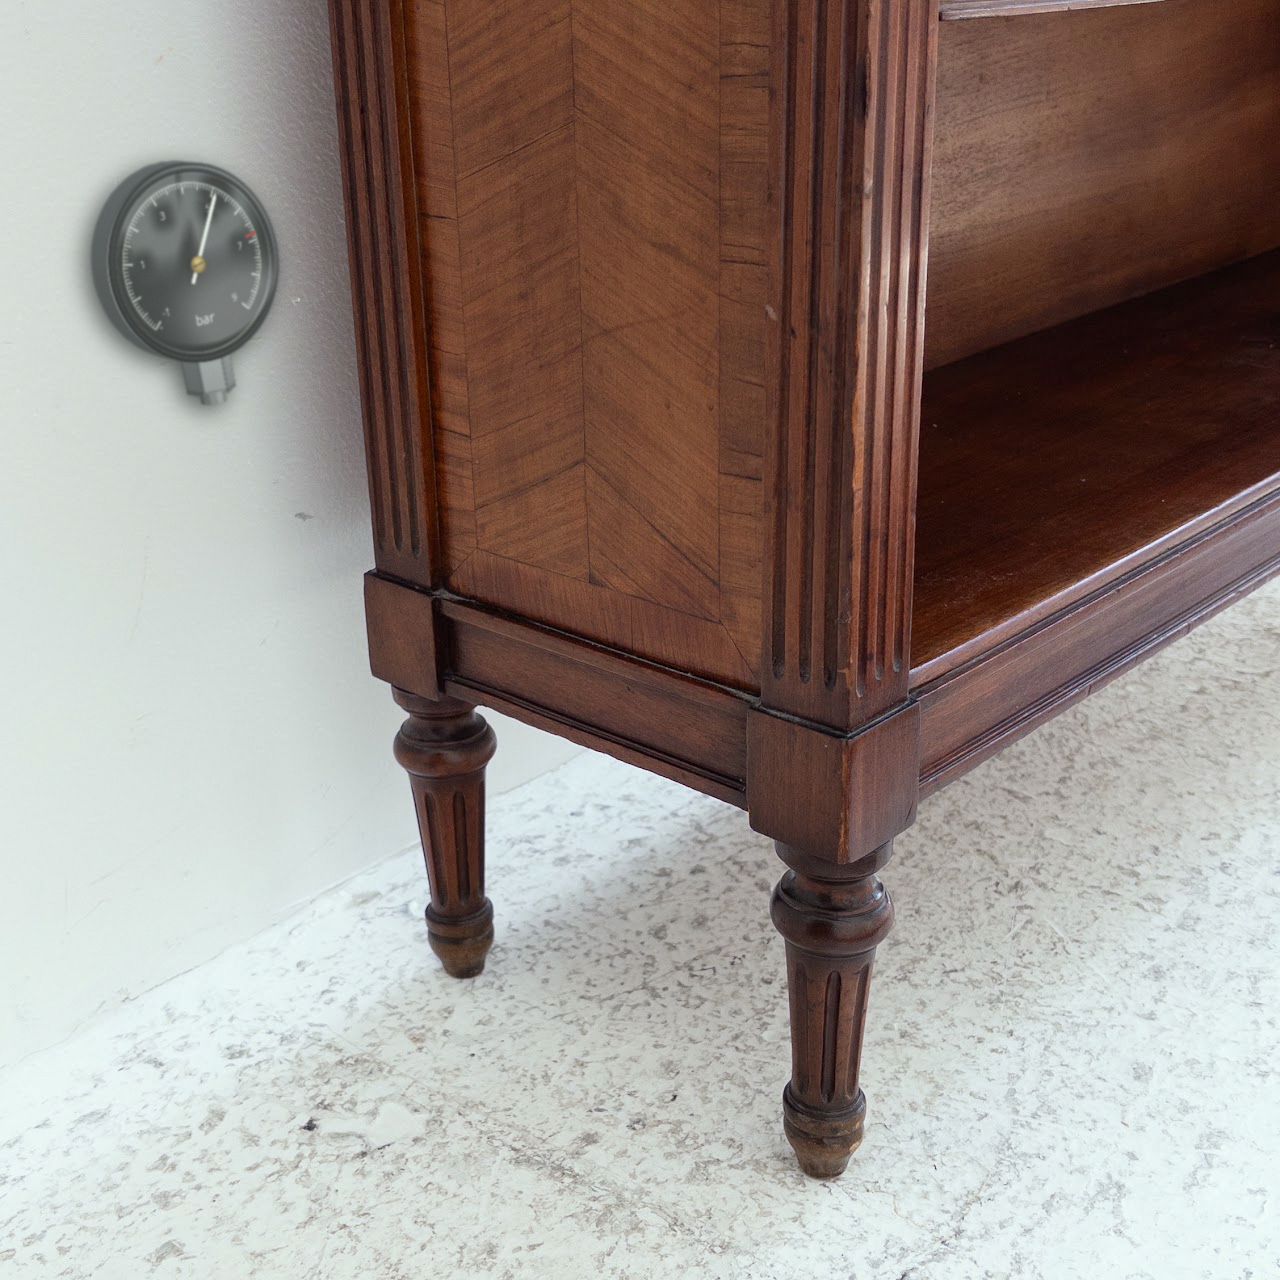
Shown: 5 bar
